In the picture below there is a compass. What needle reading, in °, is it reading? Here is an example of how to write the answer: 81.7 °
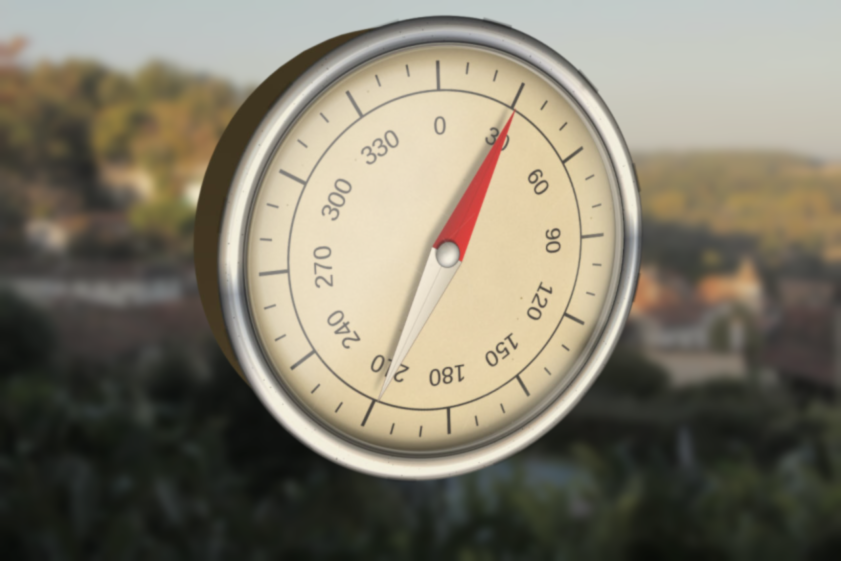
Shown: 30 °
